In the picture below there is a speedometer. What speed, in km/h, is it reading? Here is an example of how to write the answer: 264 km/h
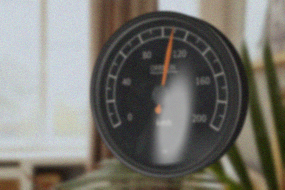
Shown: 110 km/h
